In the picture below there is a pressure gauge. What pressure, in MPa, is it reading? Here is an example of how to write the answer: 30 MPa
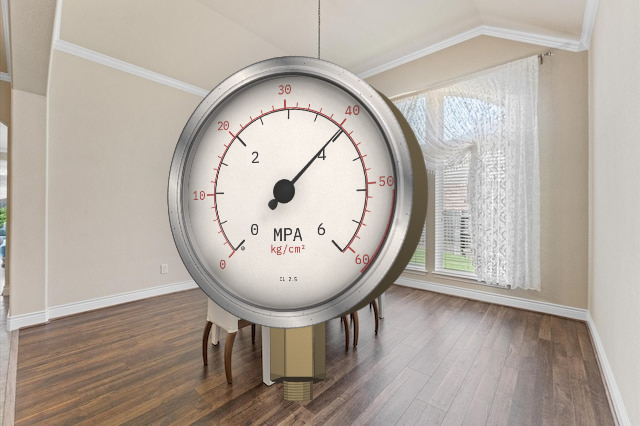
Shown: 4 MPa
